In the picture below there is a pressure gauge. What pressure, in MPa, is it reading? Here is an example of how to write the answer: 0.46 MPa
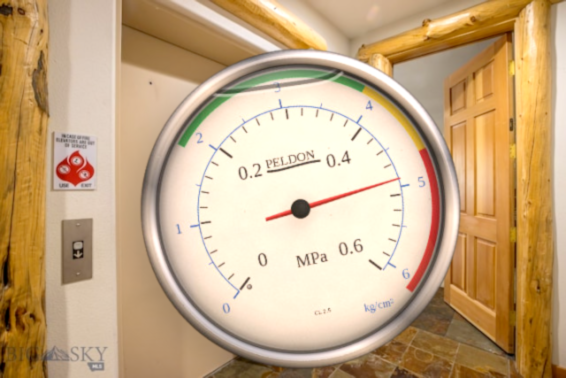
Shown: 0.48 MPa
